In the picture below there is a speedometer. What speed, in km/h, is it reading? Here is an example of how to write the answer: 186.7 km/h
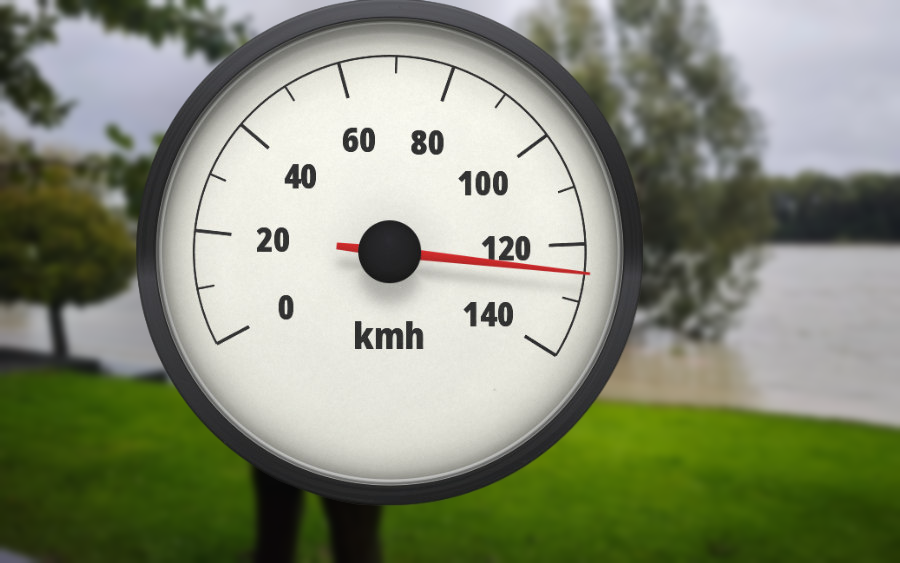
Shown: 125 km/h
